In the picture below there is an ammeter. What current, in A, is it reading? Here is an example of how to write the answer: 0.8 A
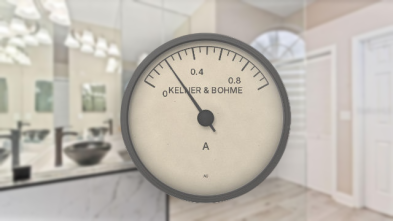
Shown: 0.2 A
